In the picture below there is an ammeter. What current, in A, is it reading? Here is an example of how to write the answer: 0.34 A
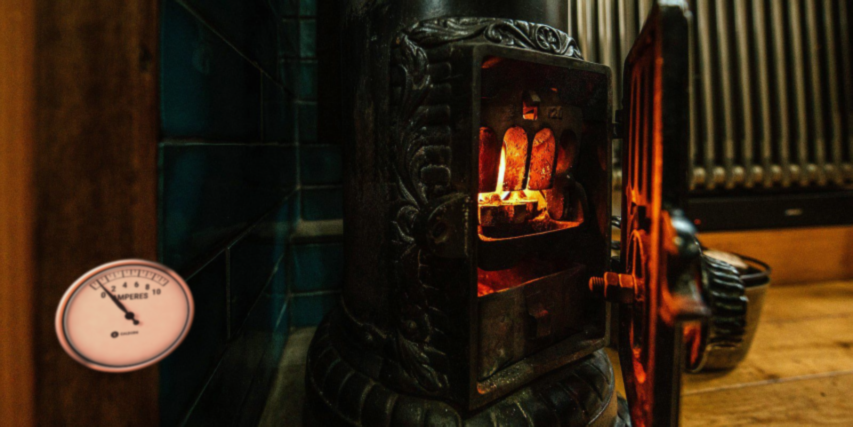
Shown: 1 A
